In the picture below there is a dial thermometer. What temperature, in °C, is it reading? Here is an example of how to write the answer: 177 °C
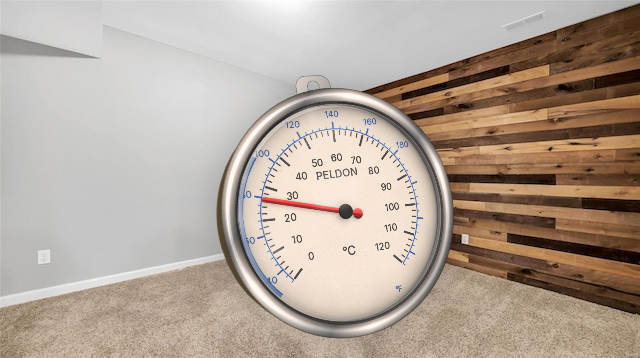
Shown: 26 °C
